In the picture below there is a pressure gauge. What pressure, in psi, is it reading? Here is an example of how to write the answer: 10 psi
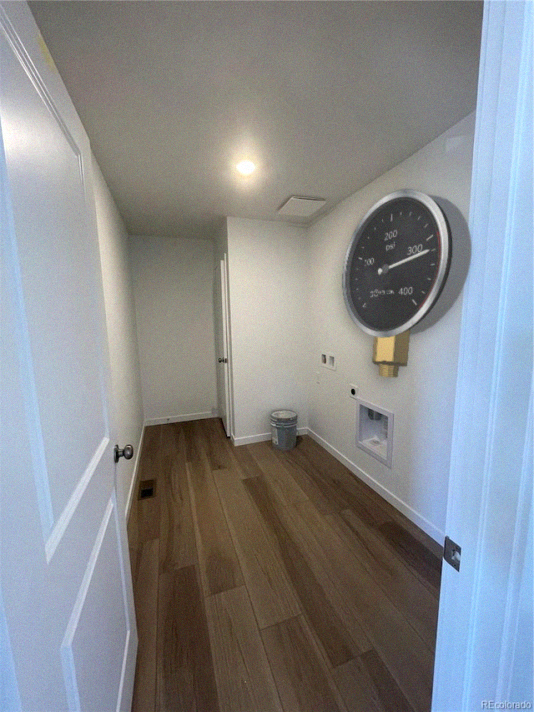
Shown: 320 psi
